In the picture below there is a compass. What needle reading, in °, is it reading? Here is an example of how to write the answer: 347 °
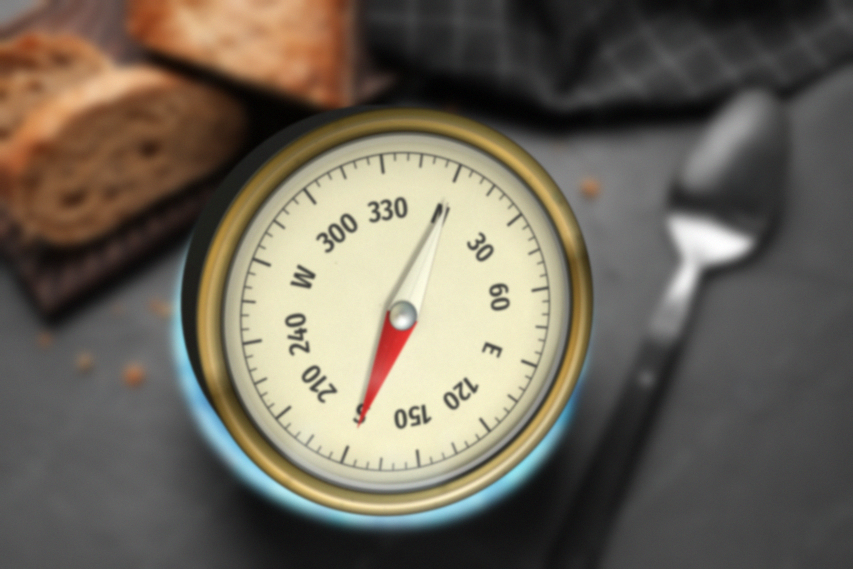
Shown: 180 °
